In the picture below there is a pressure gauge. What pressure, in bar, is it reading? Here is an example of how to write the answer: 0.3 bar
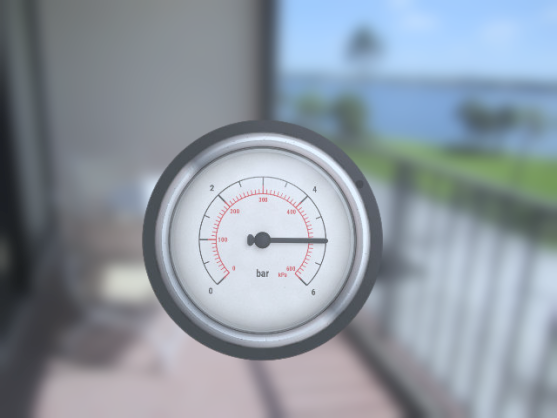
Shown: 5 bar
